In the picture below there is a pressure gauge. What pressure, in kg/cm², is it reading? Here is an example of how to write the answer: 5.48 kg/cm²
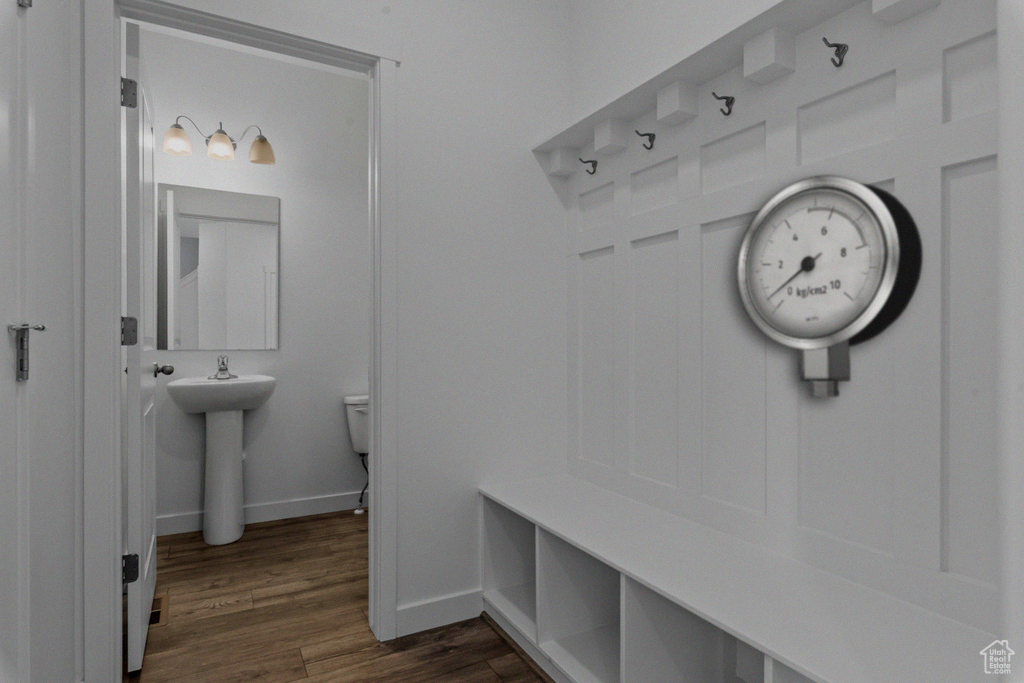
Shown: 0.5 kg/cm²
